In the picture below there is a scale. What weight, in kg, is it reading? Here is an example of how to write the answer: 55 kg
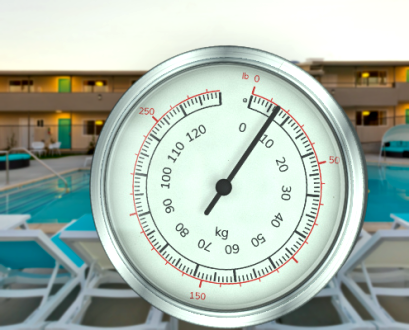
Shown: 7 kg
